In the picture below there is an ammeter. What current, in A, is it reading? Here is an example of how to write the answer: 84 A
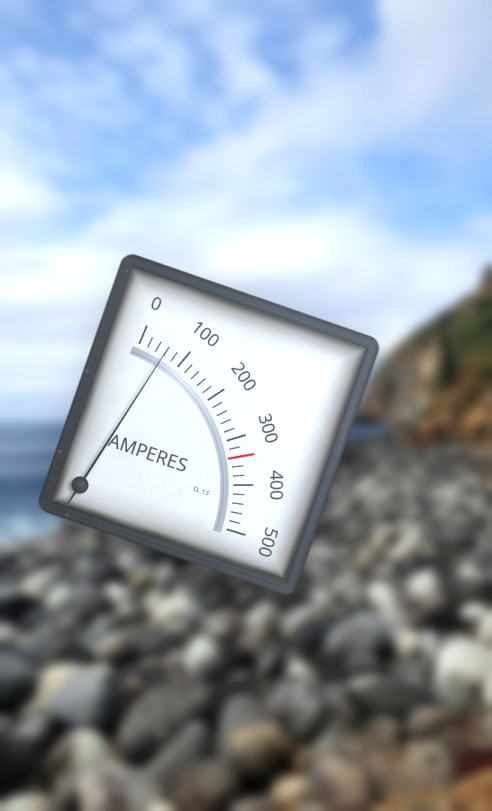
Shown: 60 A
